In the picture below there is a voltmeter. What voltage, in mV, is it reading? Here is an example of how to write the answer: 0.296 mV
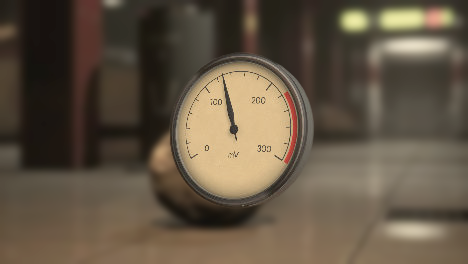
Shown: 130 mV
